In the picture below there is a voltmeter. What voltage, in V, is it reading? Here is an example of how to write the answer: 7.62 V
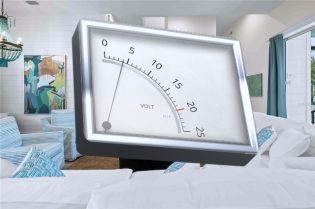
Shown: 4 V
